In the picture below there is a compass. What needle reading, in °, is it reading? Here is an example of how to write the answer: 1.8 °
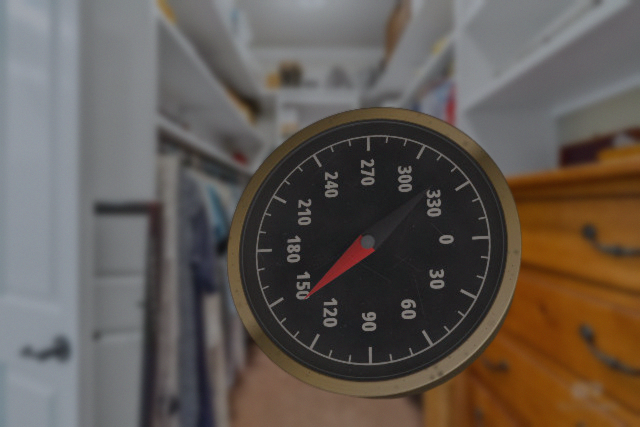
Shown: 140 °
